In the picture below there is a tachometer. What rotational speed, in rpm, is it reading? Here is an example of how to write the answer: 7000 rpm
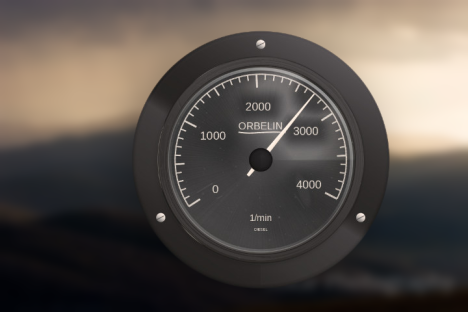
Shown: 2700 rpm
